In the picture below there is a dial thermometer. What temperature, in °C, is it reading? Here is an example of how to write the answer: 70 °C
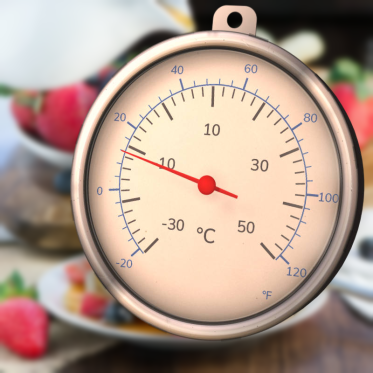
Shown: -11 °C
